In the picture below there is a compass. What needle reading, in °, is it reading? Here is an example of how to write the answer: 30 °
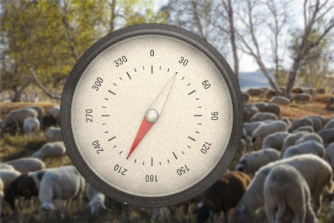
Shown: 210 °
